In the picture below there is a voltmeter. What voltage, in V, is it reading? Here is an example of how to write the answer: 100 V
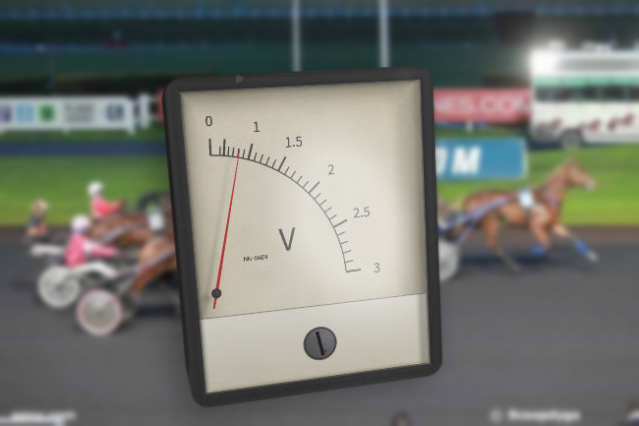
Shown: 0.8 V
